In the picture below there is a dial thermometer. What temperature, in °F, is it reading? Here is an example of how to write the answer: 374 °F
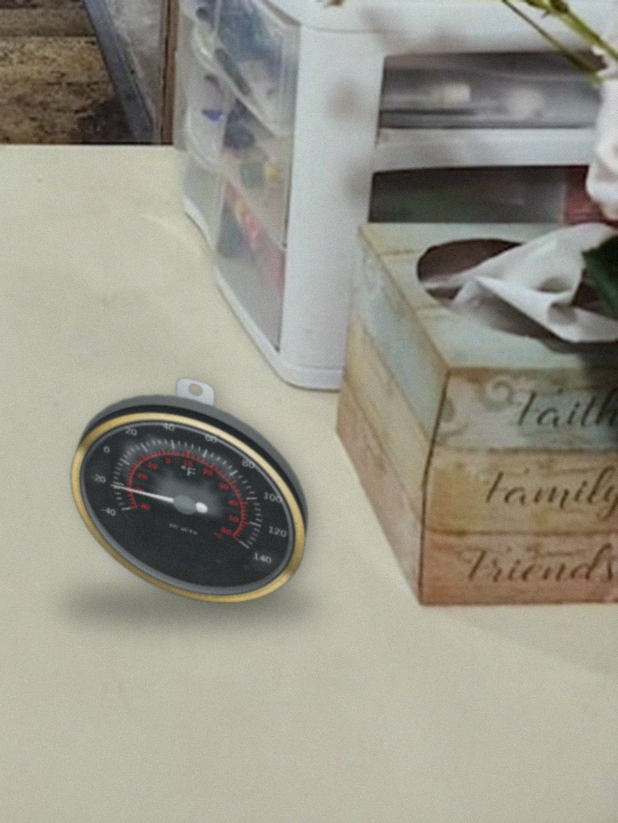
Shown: -20 °F
